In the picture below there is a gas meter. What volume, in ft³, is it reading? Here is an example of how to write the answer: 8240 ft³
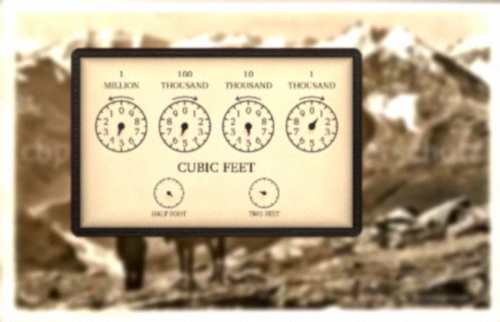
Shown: 455100 ft³
